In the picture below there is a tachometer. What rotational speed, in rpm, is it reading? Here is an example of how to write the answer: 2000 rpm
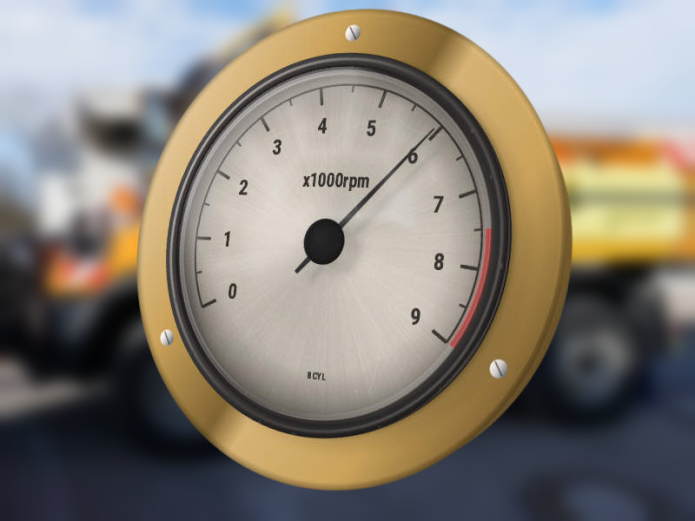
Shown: 6000 rpm
